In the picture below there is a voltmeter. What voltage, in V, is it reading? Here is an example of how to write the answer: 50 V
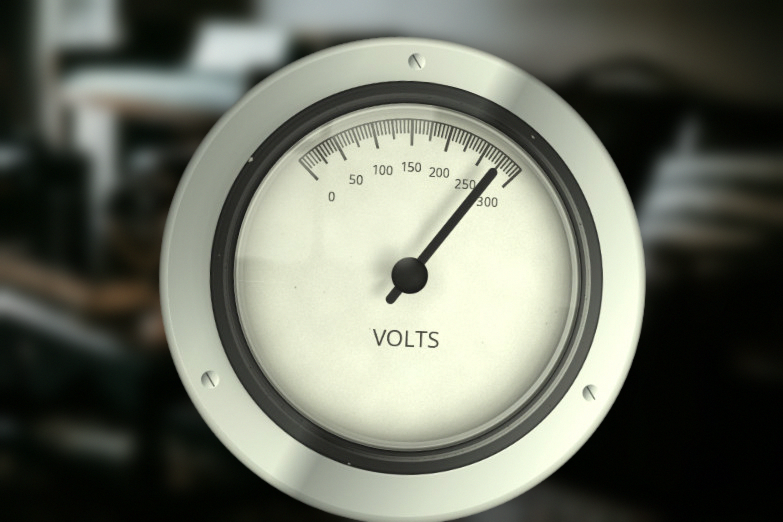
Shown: 275 V
